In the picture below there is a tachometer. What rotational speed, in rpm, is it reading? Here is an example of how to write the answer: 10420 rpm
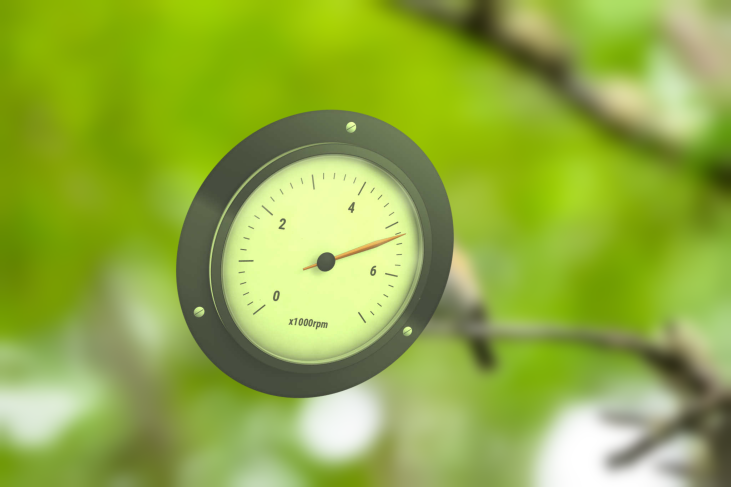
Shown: 5200 rpm
